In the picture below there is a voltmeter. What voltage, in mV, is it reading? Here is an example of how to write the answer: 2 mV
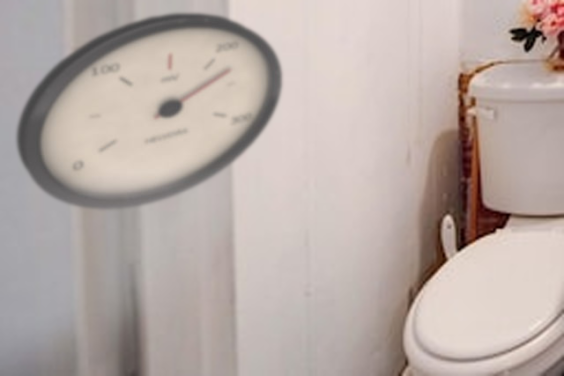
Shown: 225 mV
